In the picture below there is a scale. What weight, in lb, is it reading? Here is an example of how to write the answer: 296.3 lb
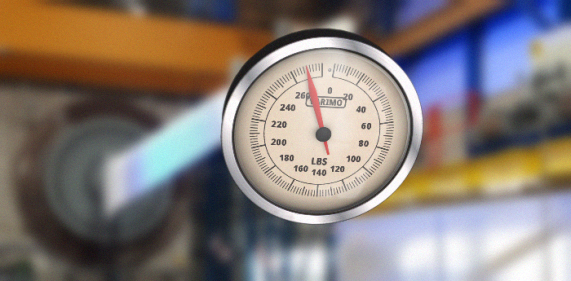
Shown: 270 lb
